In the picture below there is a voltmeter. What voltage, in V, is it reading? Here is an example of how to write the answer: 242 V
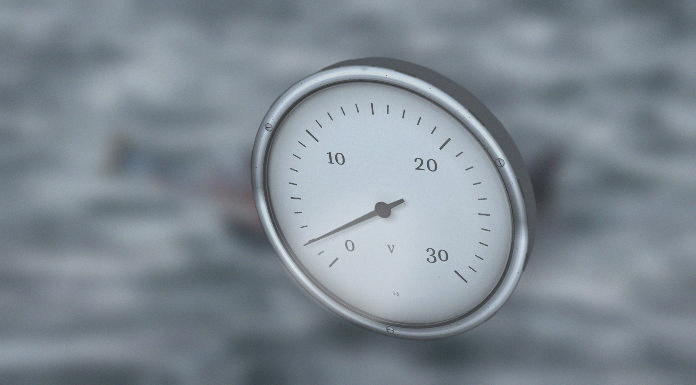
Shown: 2 V
